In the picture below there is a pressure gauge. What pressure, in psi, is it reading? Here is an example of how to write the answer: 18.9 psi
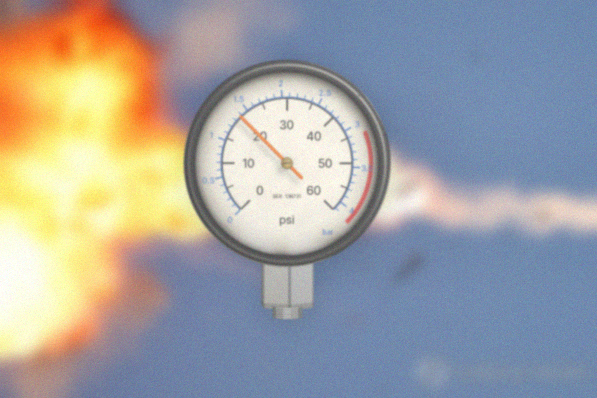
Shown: 20 psi
